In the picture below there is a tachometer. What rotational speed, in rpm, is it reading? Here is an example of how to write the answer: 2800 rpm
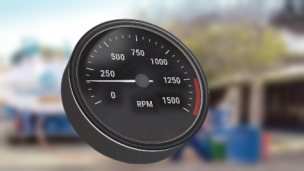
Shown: 150 rpm
